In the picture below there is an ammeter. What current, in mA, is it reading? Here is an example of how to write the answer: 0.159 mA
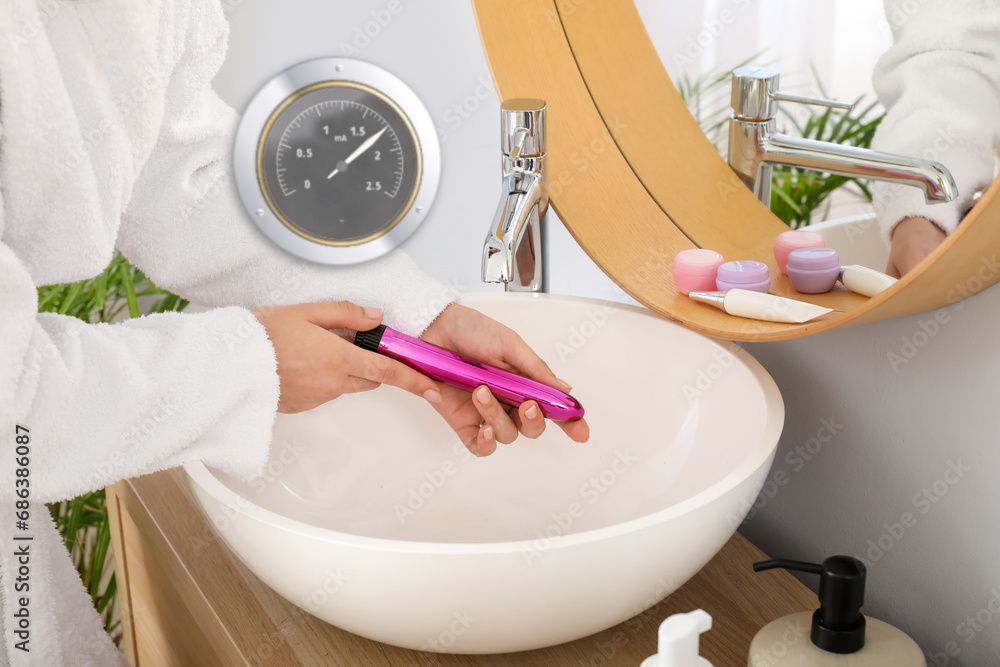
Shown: 1.75 mA
